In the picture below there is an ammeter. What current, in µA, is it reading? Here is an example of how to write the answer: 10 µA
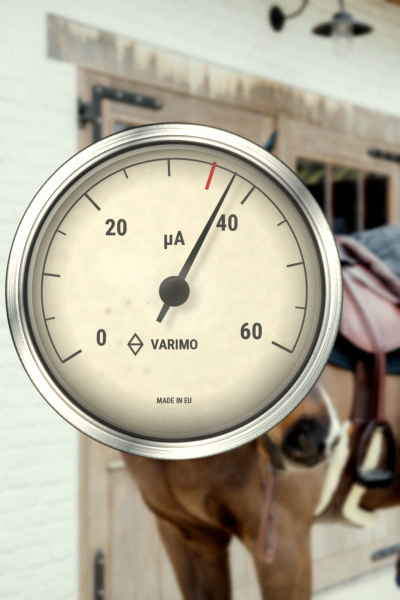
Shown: 37.5 µA
